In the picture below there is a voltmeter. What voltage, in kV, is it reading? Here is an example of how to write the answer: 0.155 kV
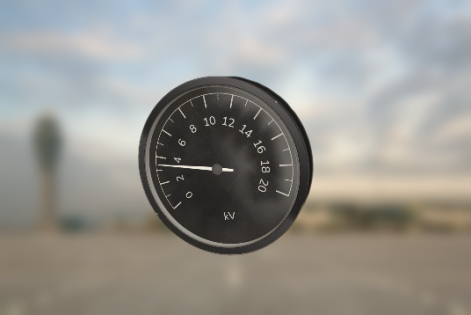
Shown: 3.5 kV
